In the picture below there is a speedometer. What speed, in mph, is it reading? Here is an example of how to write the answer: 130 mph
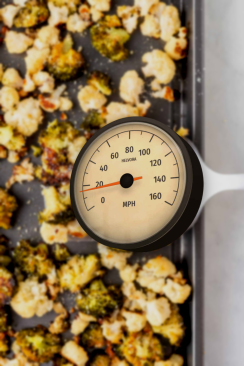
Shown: 15 mph
